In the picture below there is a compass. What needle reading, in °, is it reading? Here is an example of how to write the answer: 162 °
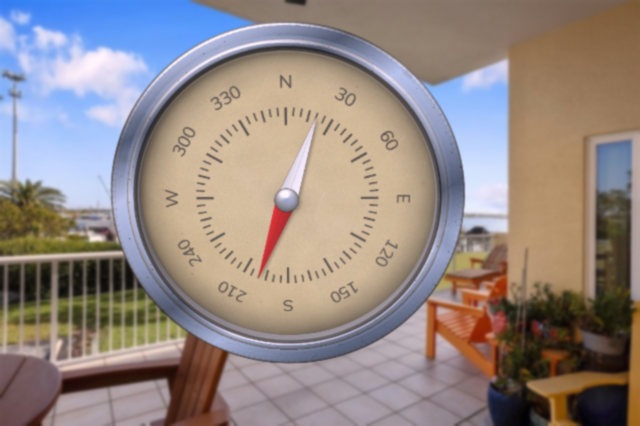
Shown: 200 °
